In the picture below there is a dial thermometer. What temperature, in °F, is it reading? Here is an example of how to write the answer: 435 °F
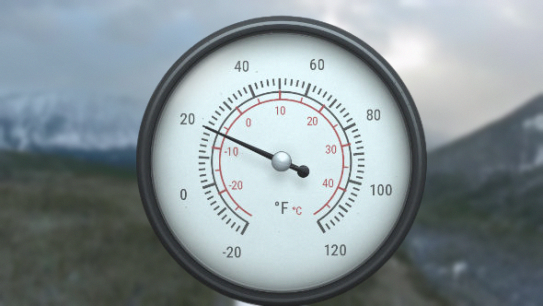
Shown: 20 °F
